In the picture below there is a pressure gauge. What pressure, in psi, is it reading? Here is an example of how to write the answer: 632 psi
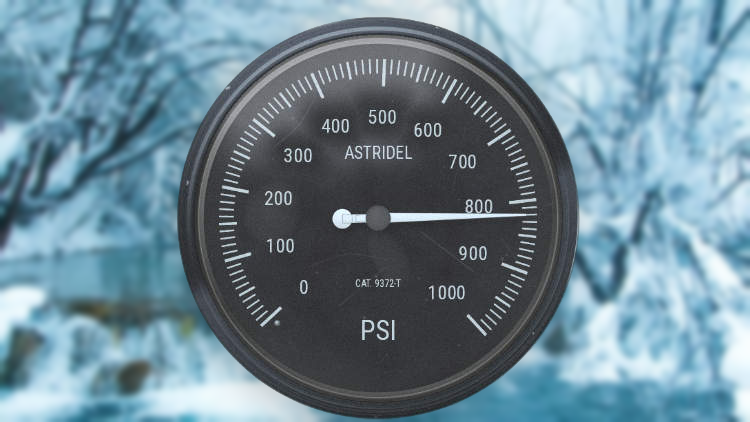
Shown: 820 psi
